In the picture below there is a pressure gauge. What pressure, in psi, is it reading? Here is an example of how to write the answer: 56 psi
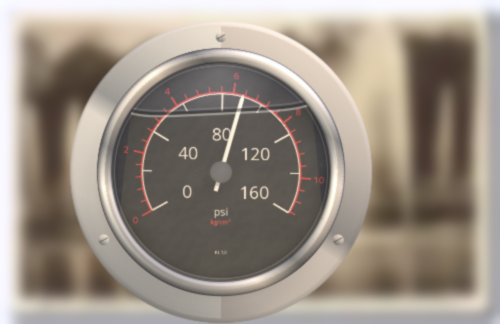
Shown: 90 psi
